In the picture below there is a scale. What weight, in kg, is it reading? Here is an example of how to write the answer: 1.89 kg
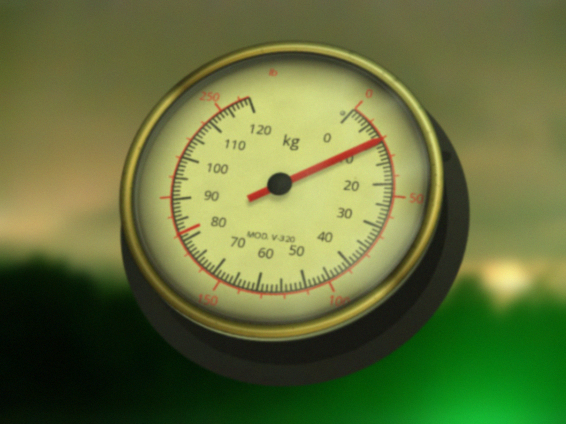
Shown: 10 kg
